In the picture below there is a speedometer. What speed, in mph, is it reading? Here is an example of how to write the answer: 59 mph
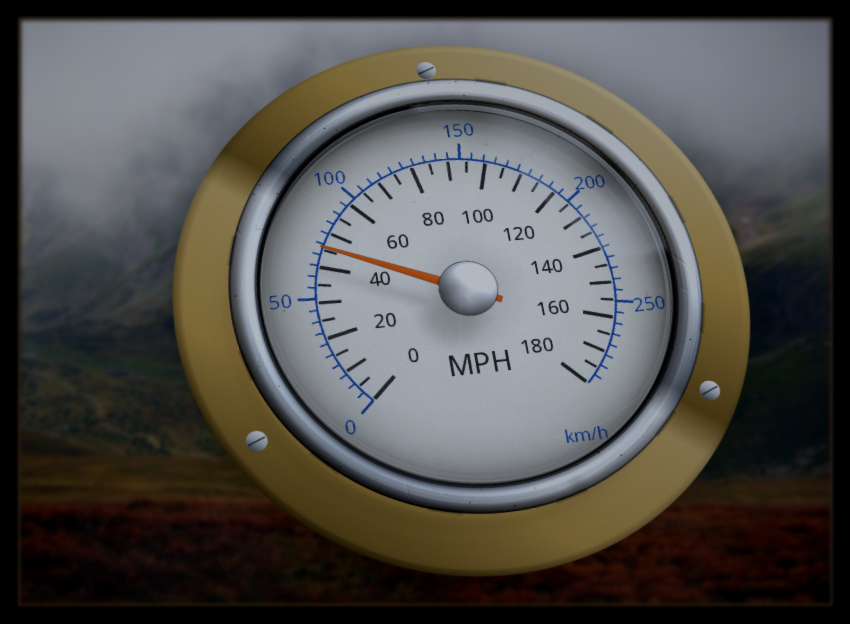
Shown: 45 mph
